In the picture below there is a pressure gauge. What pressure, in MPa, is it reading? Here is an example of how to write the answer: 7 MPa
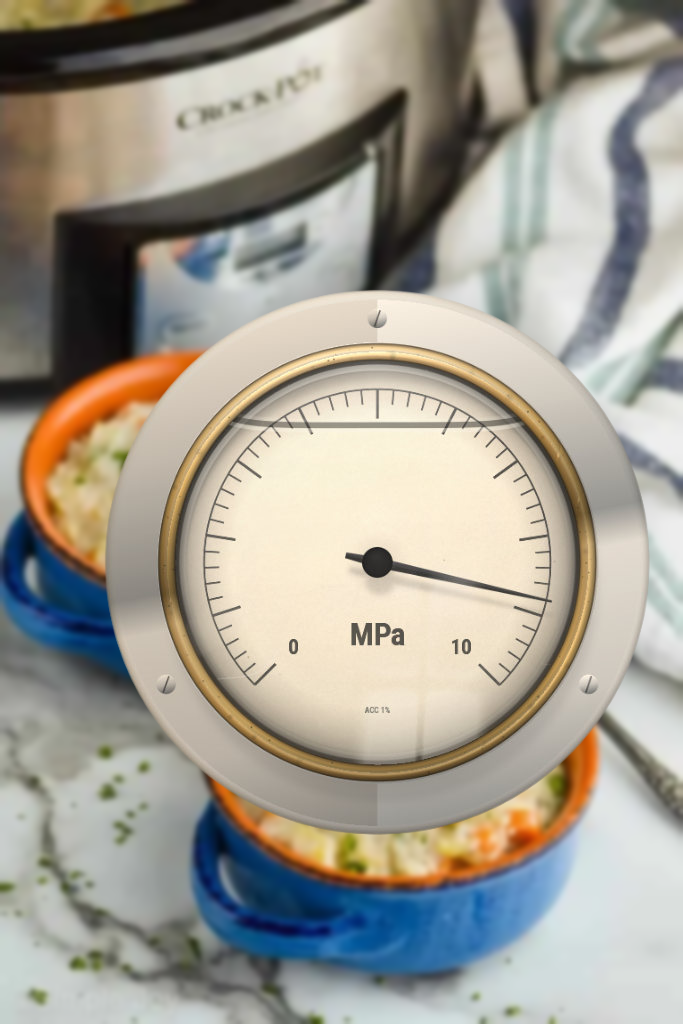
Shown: 8.8 MPa
